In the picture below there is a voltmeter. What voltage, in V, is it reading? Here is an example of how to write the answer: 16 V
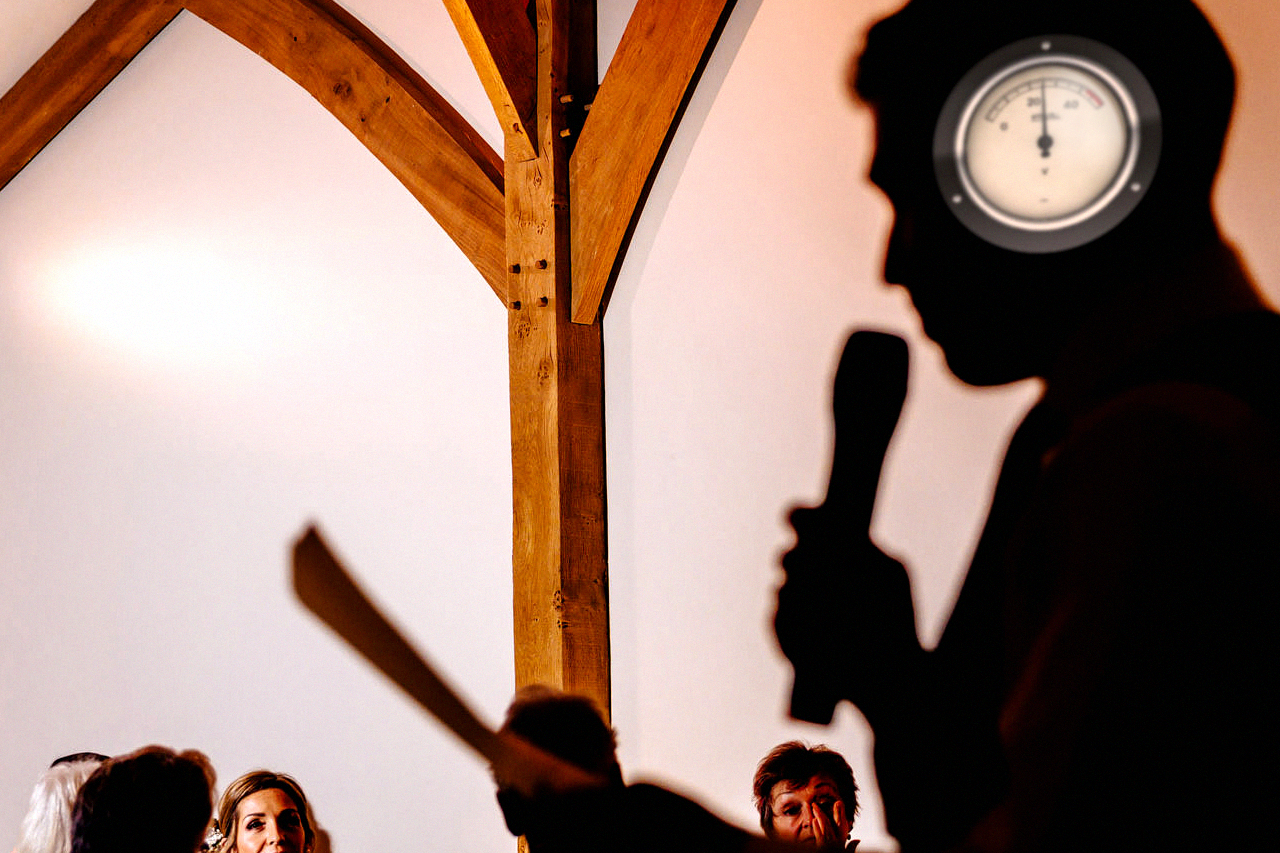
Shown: 25 V
